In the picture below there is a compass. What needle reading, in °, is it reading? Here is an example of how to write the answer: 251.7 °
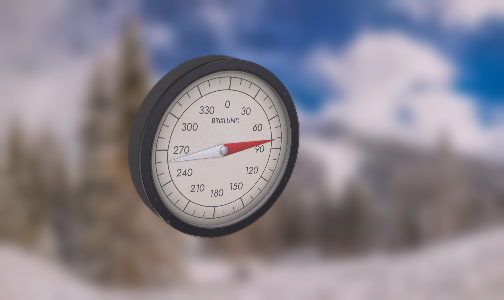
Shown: 80 °
